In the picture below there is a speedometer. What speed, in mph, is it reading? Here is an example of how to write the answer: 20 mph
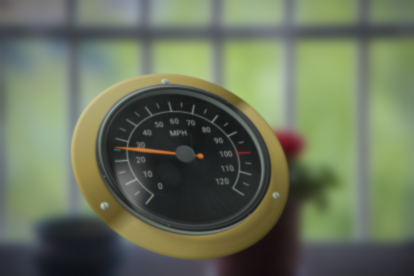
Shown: 25 mph
